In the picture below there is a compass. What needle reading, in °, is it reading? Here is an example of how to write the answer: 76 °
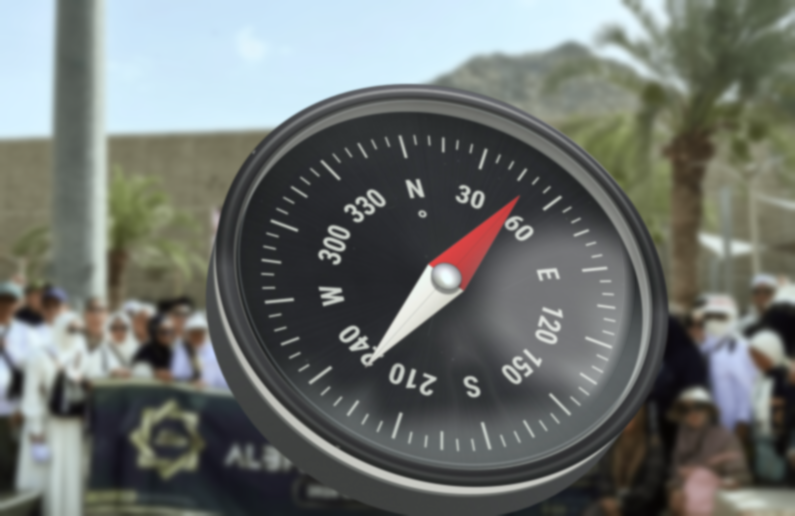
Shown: 50 °
